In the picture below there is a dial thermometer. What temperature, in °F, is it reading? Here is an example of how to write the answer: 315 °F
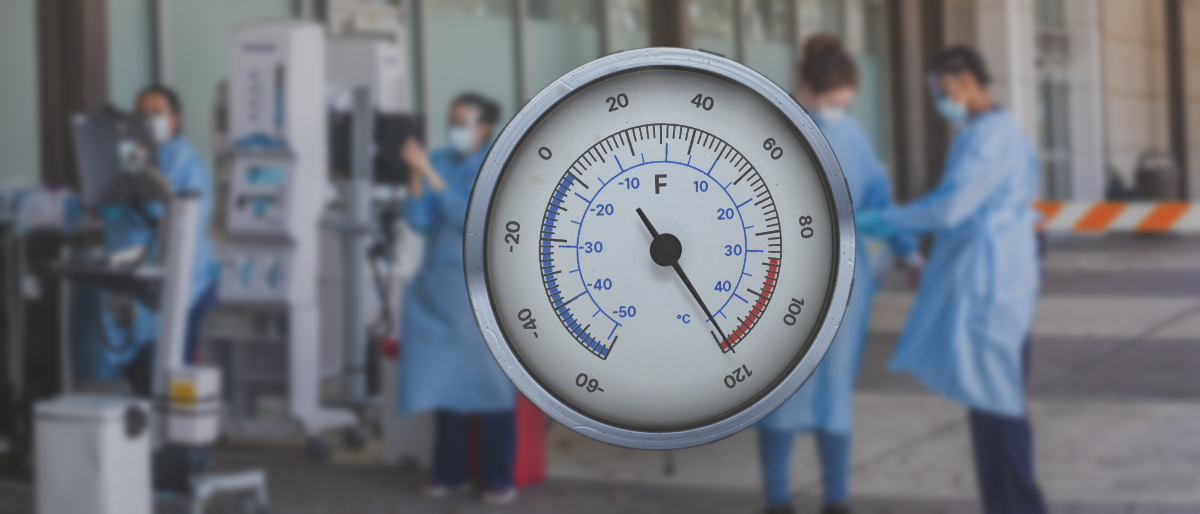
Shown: 118 °F
